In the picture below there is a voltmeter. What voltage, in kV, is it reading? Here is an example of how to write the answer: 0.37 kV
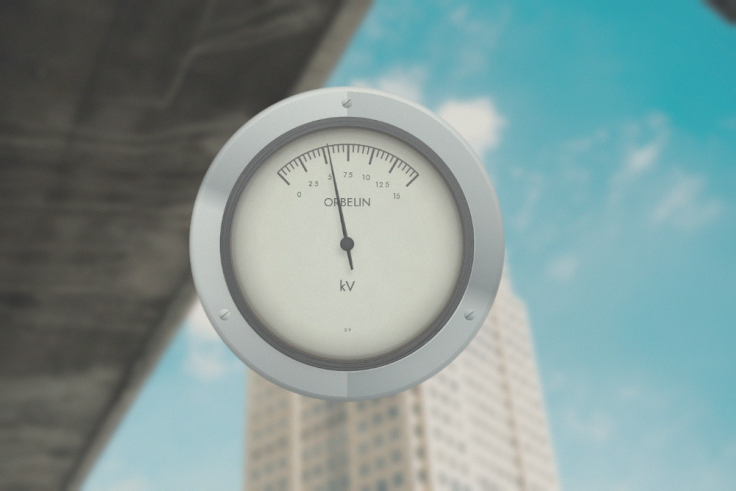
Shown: 5.5 kV
